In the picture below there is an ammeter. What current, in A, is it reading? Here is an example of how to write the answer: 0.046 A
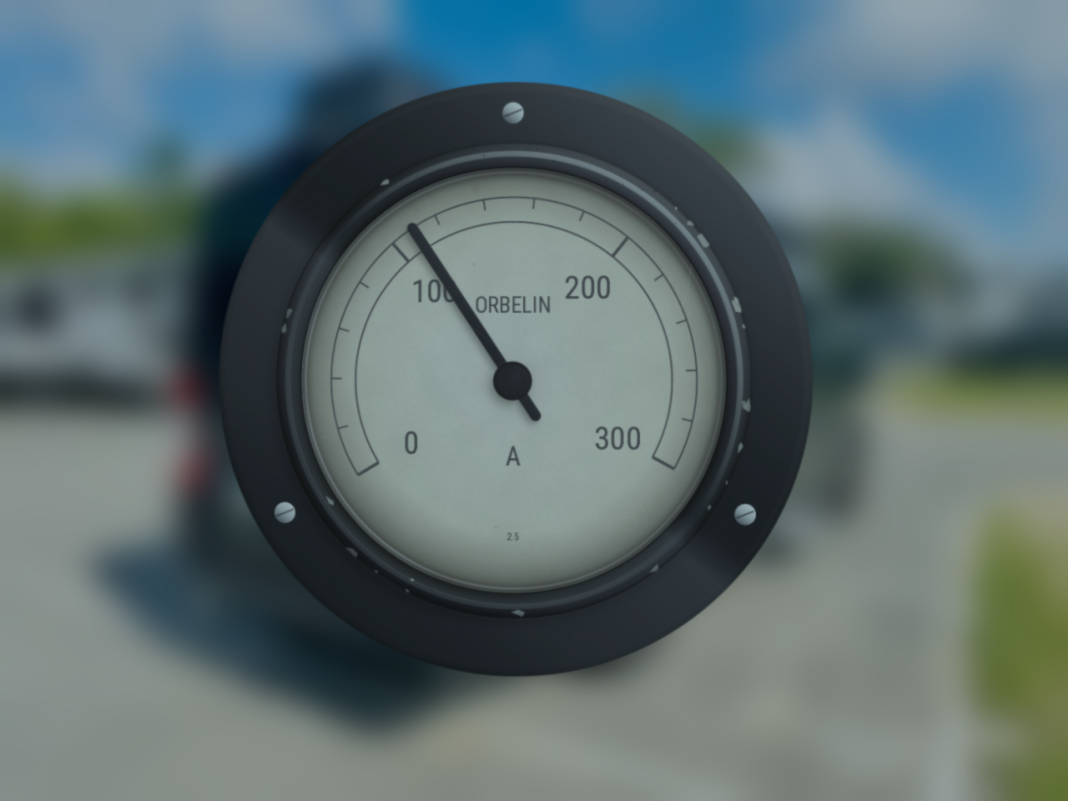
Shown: 110 A
